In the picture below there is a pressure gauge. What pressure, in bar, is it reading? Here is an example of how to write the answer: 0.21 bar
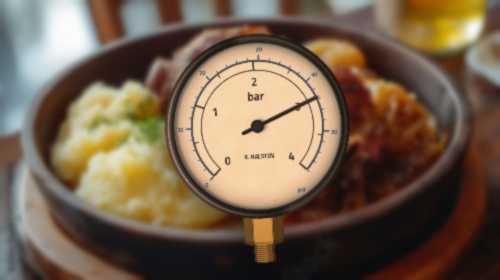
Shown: 3 bar
